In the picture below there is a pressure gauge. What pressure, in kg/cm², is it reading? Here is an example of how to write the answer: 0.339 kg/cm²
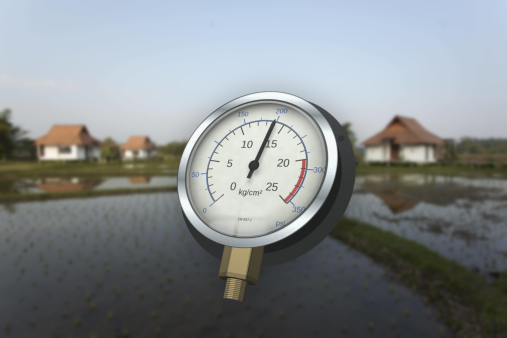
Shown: 14 kg/cm²
